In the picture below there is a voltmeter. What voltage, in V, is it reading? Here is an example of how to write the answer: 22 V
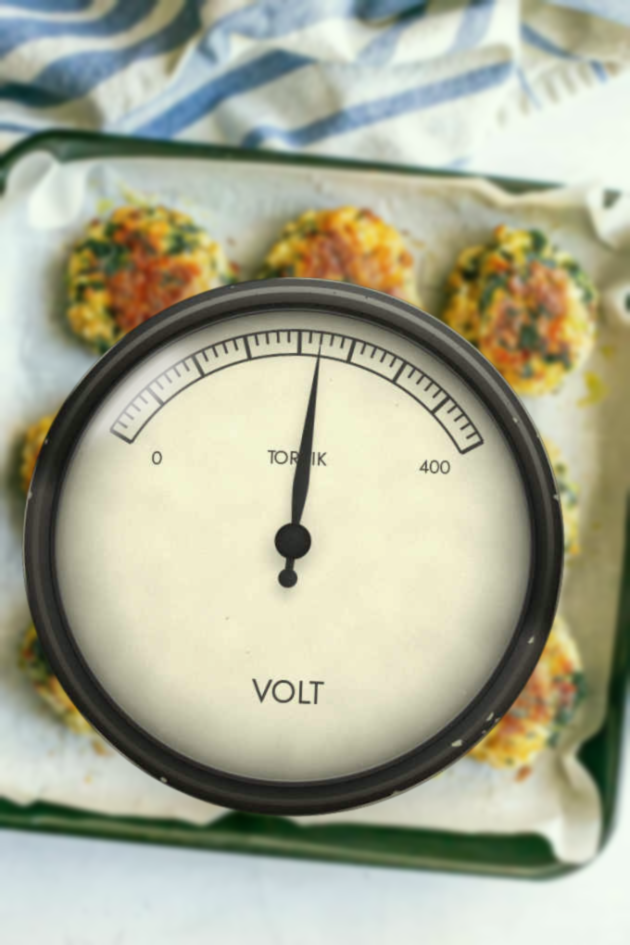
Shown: 220 V
